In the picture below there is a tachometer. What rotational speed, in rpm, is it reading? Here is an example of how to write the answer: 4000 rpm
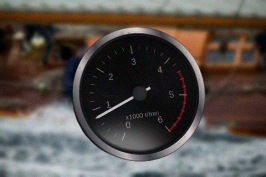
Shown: 800 rpm
